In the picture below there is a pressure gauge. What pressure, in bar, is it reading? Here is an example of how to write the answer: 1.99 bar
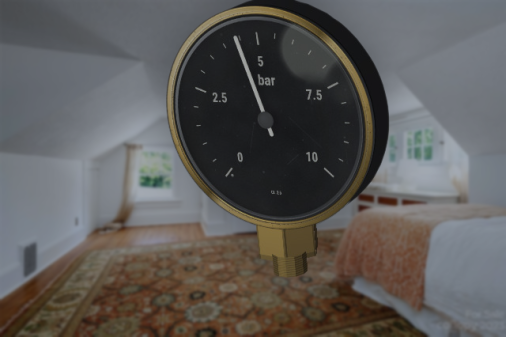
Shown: 4.5 bar
